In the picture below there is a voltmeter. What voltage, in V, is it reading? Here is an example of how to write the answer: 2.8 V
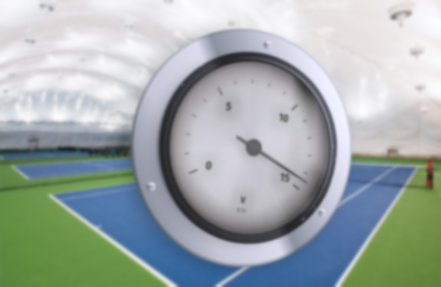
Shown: 14.5 V
